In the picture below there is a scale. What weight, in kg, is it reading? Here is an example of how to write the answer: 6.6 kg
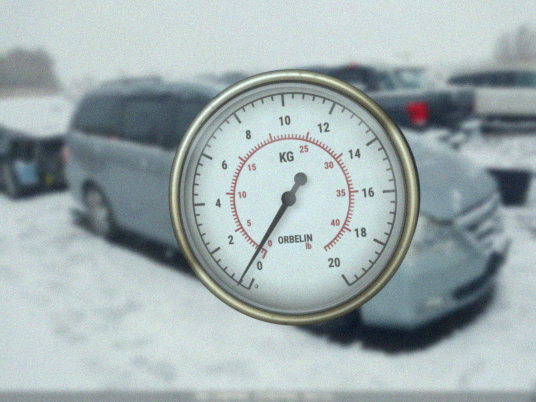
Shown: 0.4 kg
